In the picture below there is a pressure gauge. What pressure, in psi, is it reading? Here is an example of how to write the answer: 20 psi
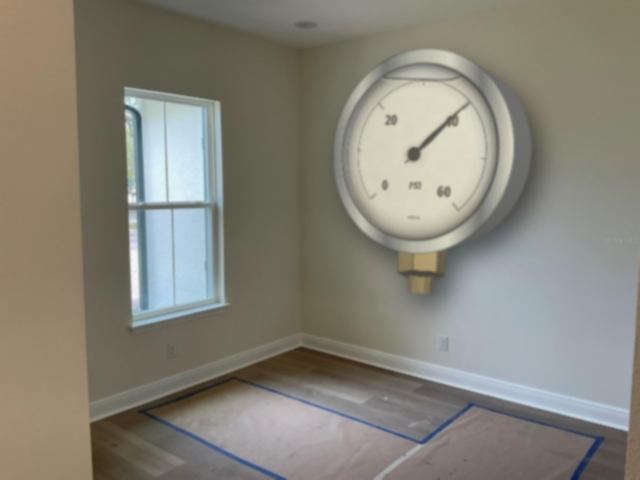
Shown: 40 psi
